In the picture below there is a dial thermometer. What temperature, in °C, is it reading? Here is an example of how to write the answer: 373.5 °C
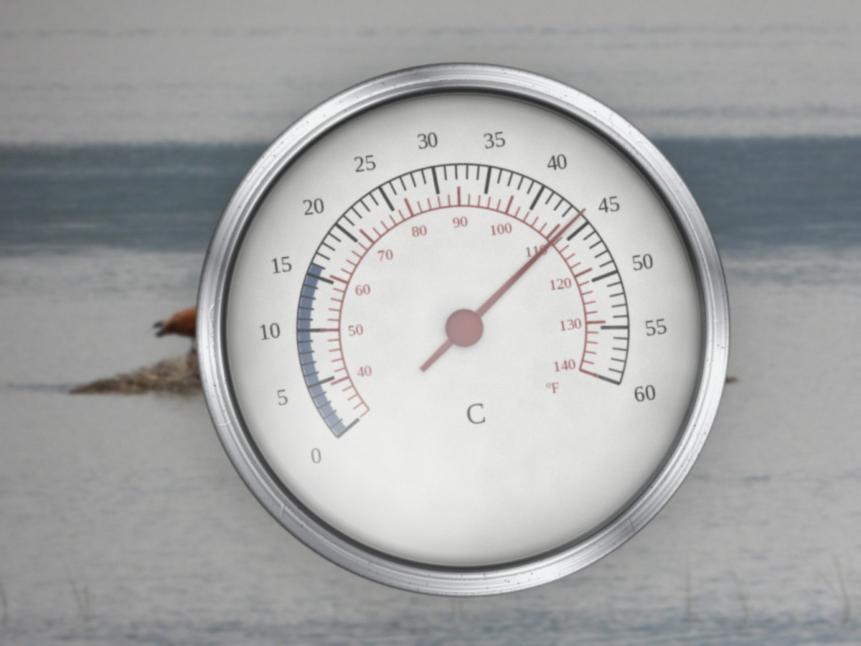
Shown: 44 °C
